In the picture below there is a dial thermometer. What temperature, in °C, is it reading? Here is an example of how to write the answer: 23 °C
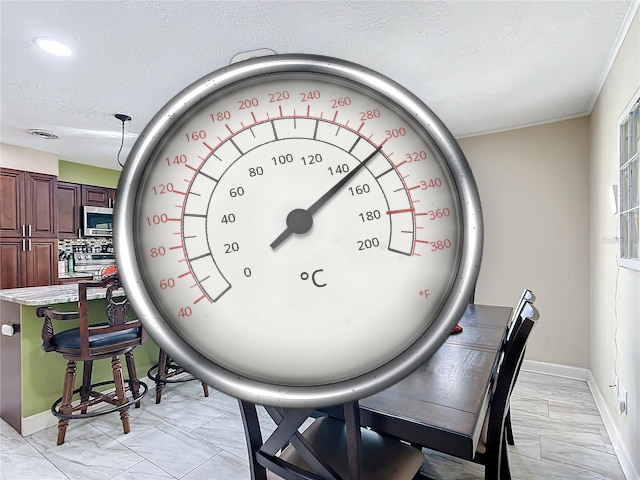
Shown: 150 °C
